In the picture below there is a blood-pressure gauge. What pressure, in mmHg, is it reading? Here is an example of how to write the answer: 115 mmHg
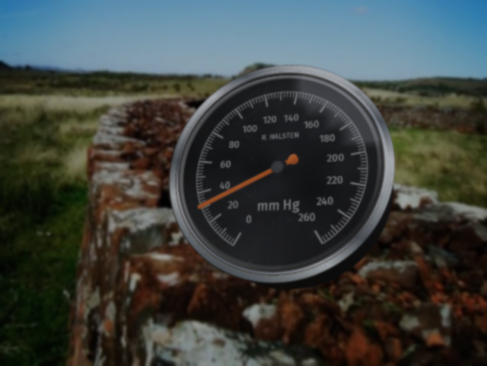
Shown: 30 mmHg
